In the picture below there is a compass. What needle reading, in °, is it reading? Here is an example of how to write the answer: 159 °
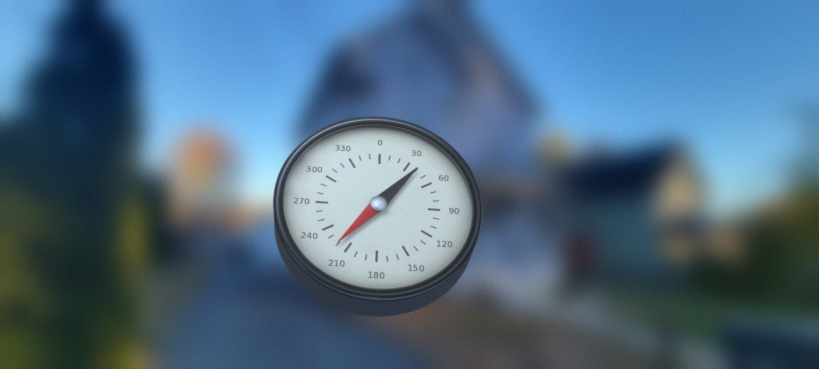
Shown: 220 °
